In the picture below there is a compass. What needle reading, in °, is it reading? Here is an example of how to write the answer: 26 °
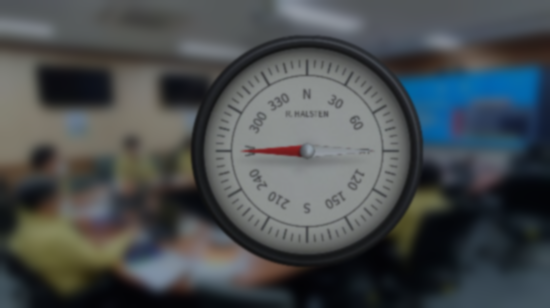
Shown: 270 °
